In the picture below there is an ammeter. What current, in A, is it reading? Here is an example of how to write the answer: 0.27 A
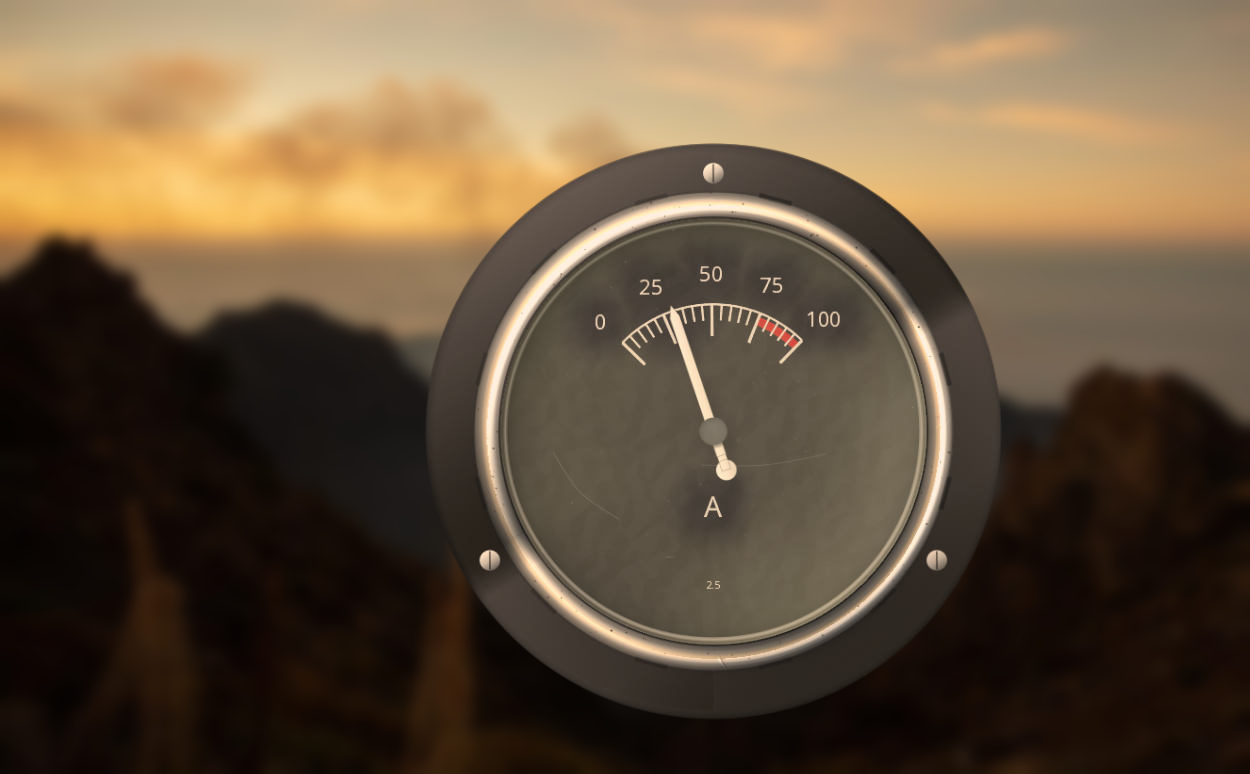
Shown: 30 A
